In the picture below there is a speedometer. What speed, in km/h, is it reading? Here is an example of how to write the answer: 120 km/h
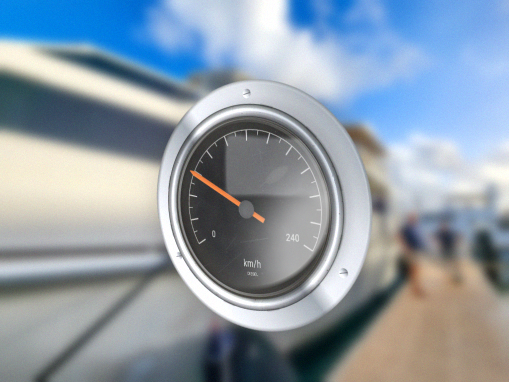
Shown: 60 km/h
